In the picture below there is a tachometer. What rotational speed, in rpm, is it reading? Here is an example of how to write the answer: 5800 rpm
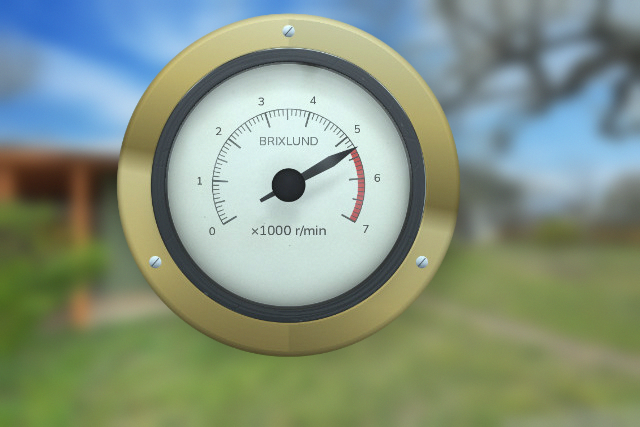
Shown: 5300 rpm
